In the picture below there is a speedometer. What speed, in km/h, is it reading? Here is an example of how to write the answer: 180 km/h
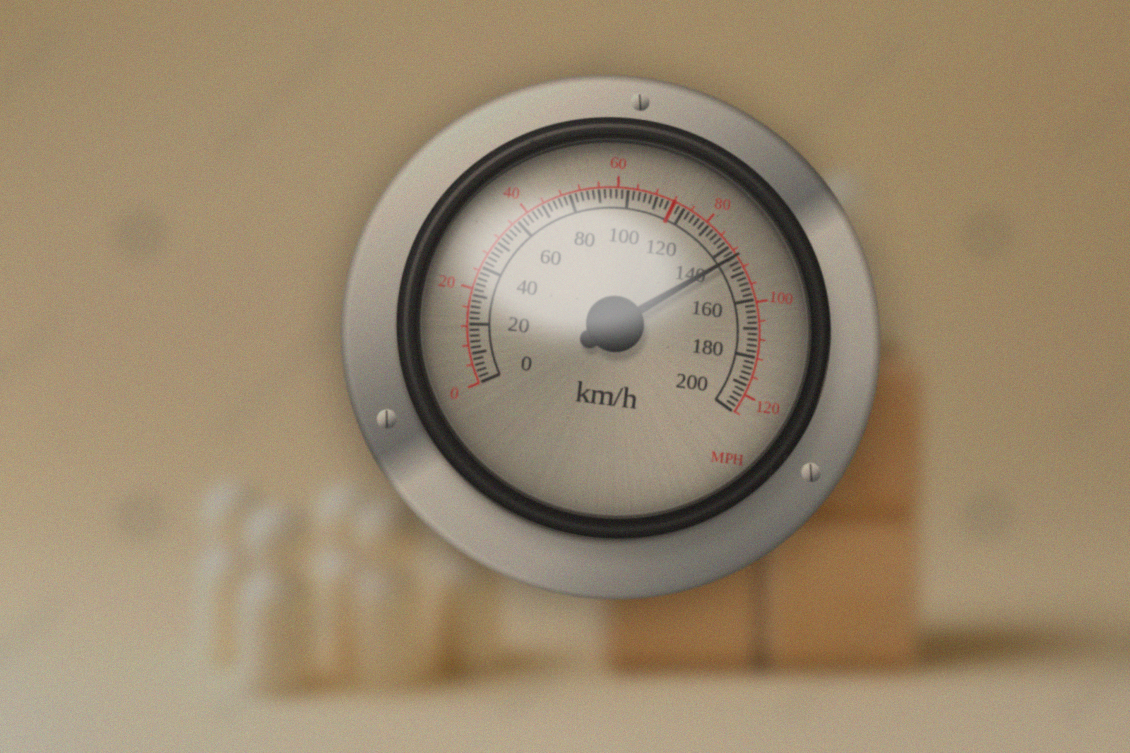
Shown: 144 km/h
